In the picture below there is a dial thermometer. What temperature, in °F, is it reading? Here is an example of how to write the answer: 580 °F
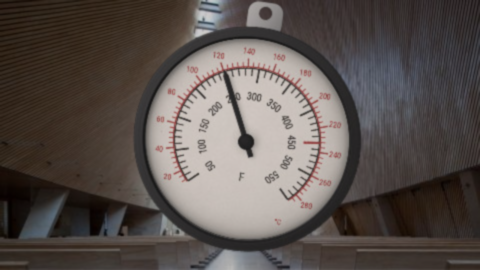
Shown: 250 °F
